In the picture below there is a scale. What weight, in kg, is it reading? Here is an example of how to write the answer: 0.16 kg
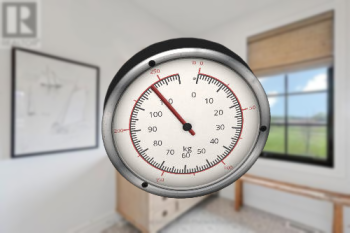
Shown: 110 kg
